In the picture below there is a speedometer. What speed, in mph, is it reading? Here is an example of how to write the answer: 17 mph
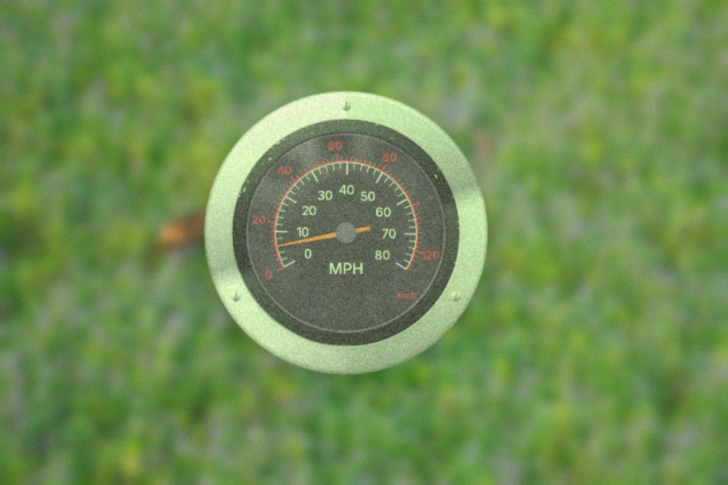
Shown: 6 mph
